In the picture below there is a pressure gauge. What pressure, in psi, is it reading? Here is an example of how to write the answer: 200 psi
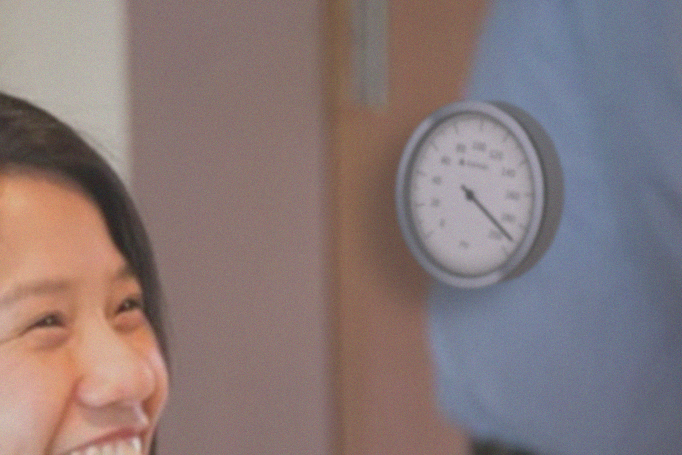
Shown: 190 psi
